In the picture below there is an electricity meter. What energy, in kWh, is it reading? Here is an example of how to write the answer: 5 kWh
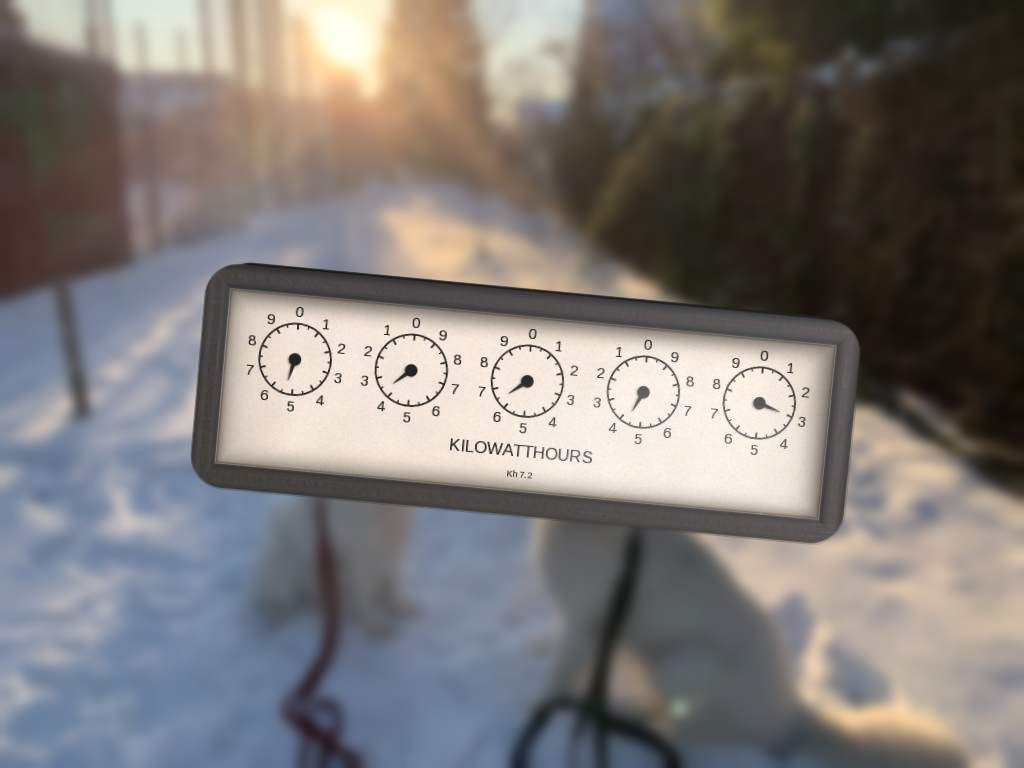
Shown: 53643 kWh
